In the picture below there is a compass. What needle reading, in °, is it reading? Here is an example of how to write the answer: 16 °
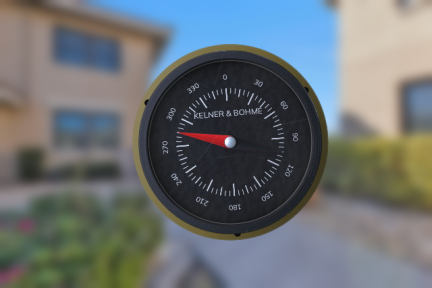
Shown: 285 °
